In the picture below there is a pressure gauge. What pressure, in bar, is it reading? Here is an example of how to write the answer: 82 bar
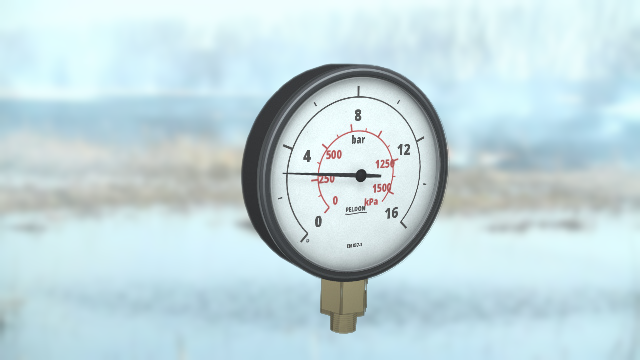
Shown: 3 bar
